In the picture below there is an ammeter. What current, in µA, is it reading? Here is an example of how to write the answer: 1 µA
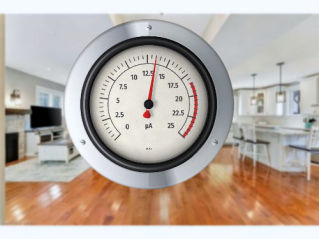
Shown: 13.5 µA
